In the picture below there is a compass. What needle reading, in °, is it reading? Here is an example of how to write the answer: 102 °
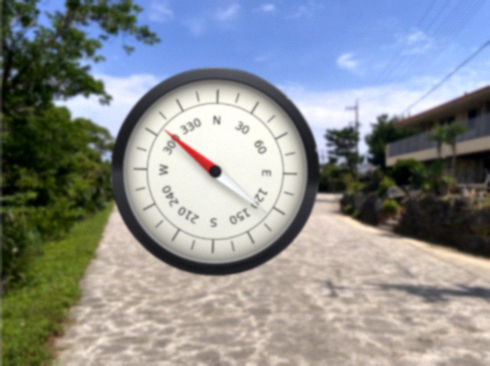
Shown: 307.5 °
